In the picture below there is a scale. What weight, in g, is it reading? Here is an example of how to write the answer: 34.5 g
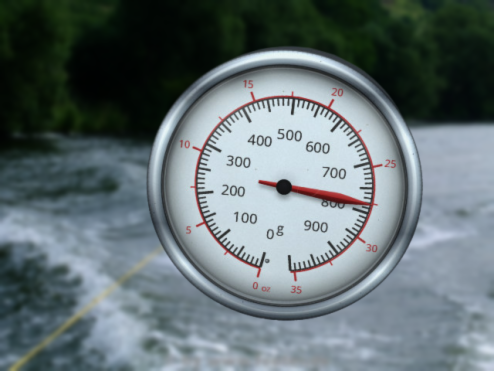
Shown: 780 g
